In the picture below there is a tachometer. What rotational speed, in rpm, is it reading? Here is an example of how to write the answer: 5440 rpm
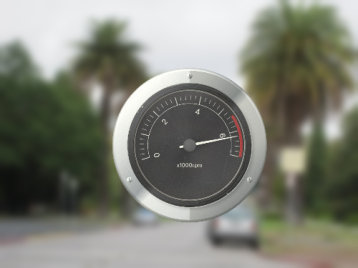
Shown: 6200 rpm
